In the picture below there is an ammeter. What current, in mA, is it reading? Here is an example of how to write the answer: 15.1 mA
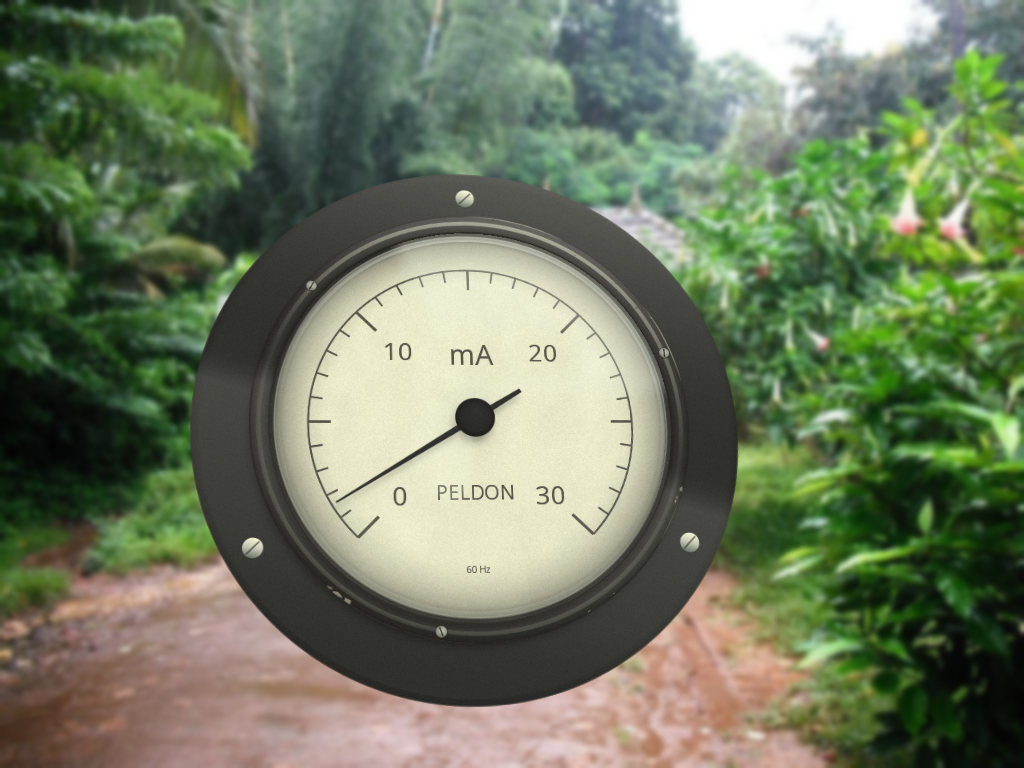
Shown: 1.5 mA
